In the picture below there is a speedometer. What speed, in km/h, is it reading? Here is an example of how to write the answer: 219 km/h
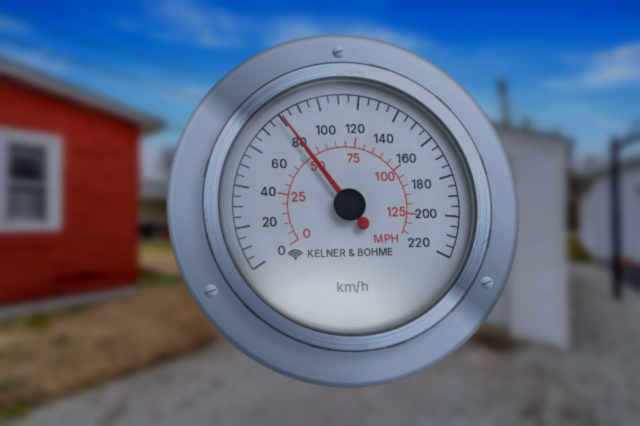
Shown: 80 km/h
